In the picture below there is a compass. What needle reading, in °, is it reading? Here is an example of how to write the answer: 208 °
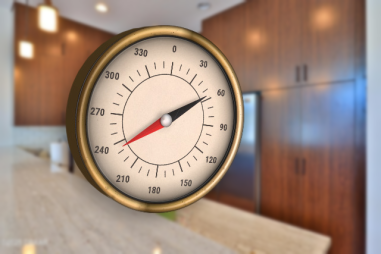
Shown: 235 °
